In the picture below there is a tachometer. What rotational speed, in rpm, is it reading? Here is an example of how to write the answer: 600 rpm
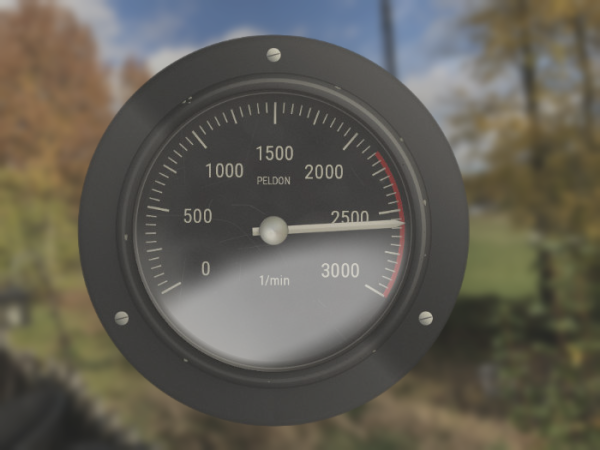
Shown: 2575 rpm
